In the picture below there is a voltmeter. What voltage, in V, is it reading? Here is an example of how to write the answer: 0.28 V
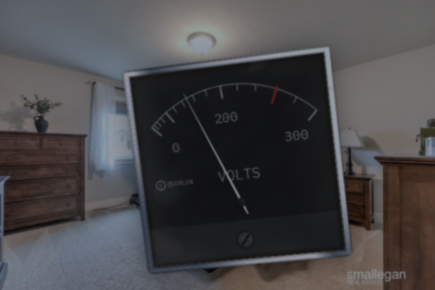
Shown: 150 V
